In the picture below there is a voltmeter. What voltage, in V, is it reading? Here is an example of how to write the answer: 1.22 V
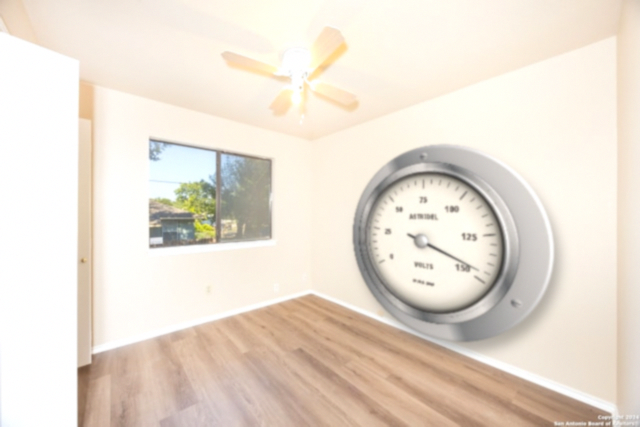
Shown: 145 V
